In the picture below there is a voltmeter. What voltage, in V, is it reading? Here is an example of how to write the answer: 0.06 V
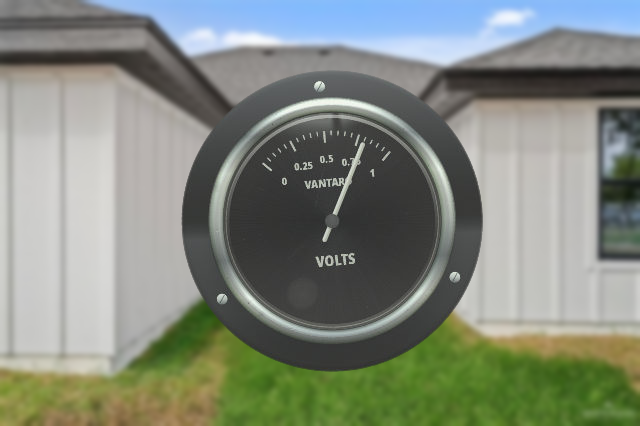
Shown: 0.8 V
